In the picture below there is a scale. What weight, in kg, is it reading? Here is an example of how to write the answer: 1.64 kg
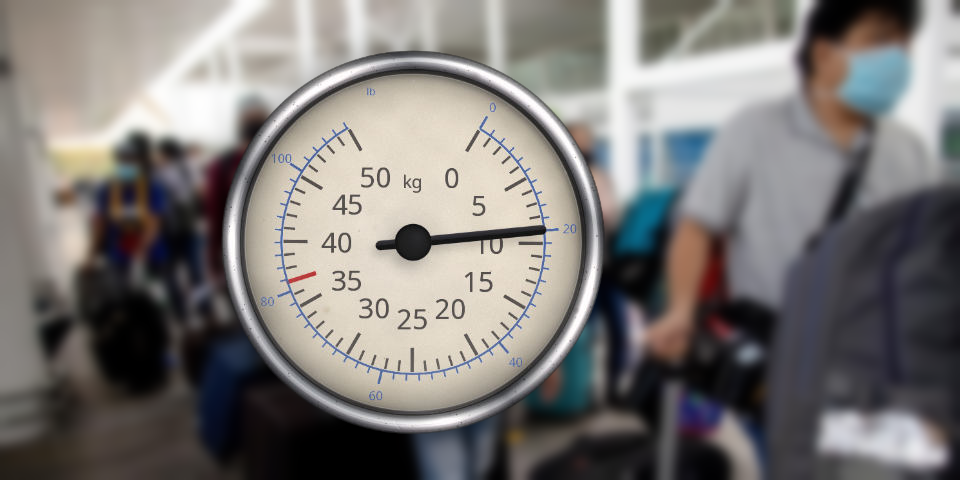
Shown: 9 kg
